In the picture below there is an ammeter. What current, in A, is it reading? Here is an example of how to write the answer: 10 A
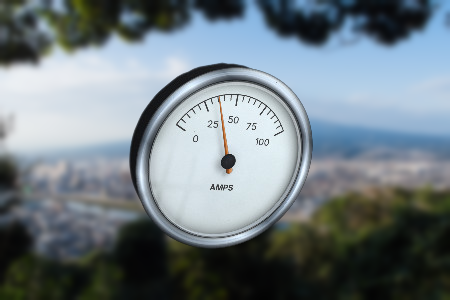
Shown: 35 A
